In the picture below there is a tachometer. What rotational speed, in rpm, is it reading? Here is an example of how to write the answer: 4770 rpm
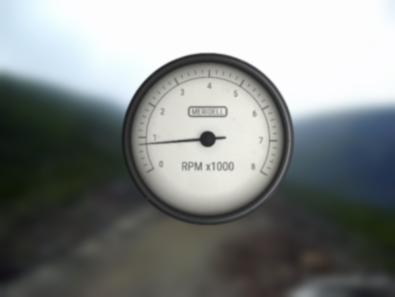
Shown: 800 rpm
